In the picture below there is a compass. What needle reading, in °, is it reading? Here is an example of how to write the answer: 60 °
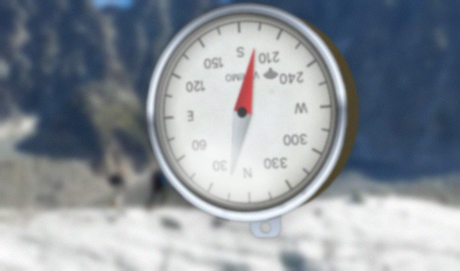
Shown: 195 °
